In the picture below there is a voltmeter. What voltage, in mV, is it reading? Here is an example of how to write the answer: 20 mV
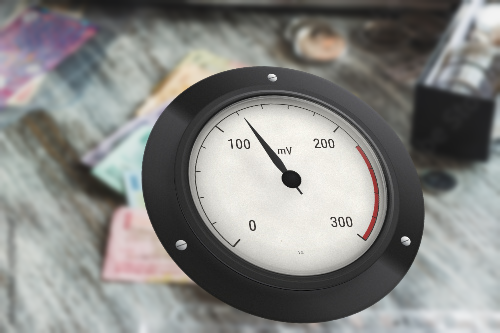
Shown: 120 mV
